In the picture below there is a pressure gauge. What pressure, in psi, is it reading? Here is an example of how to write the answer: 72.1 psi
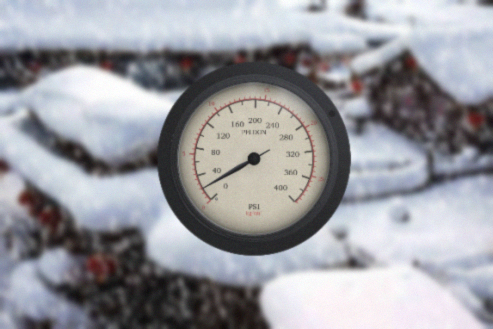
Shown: 20 psi
